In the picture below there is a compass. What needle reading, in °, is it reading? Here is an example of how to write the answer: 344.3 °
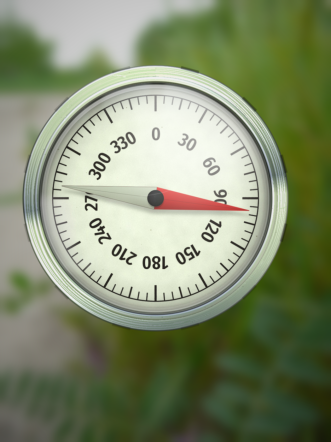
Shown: 97.5 °
